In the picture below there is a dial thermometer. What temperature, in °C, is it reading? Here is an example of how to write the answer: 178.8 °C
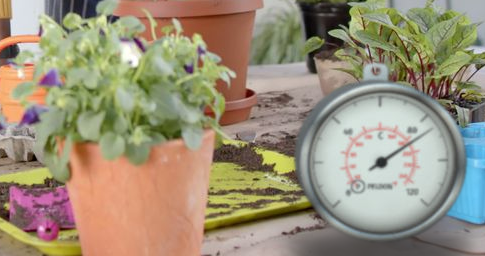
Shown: 85 °C
